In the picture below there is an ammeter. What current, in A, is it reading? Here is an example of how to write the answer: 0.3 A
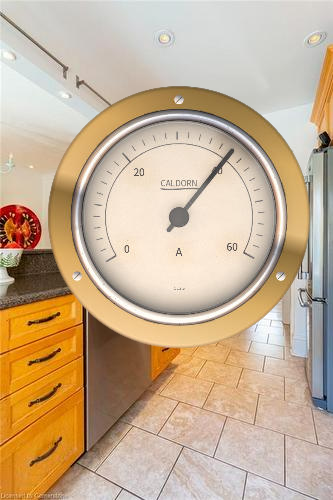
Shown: 40 A
